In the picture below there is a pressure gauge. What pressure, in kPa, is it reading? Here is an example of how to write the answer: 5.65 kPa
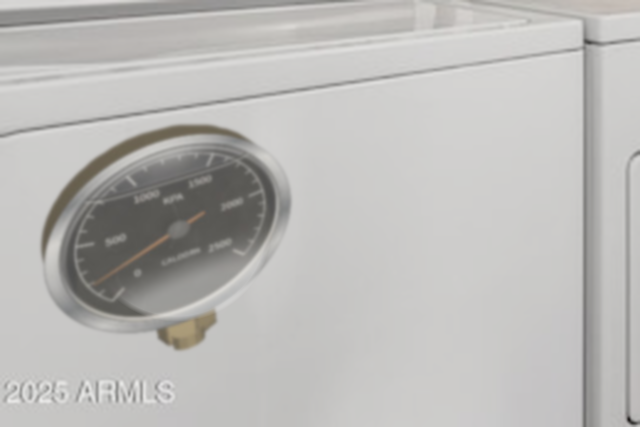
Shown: 200 kPa
